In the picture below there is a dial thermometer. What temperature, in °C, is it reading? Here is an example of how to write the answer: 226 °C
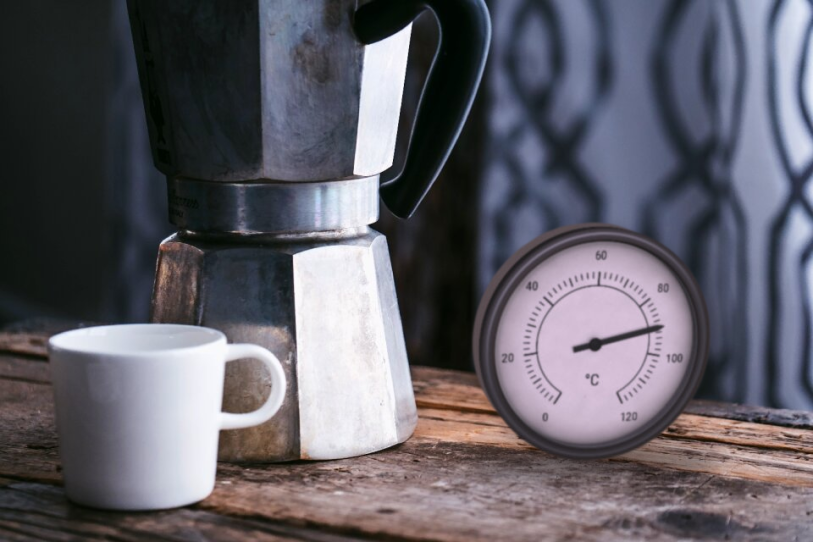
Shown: 90 °C
